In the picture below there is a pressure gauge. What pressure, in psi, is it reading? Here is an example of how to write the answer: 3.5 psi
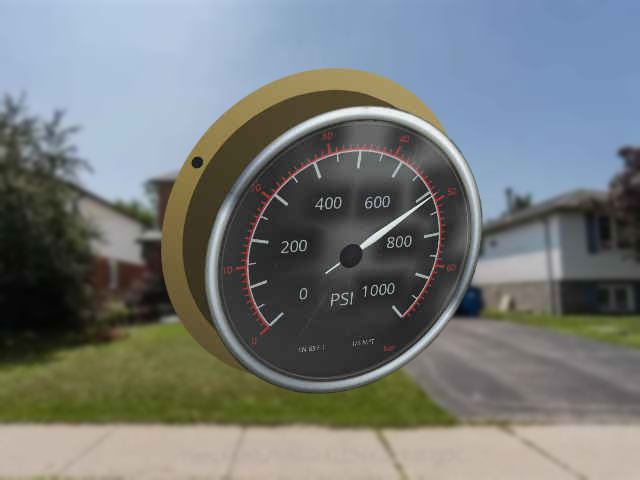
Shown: 700 psi
